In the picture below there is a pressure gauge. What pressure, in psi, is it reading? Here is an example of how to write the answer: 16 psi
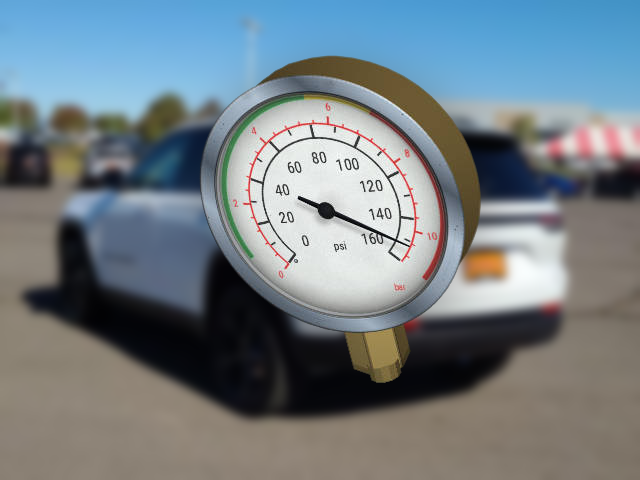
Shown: 150 psi
